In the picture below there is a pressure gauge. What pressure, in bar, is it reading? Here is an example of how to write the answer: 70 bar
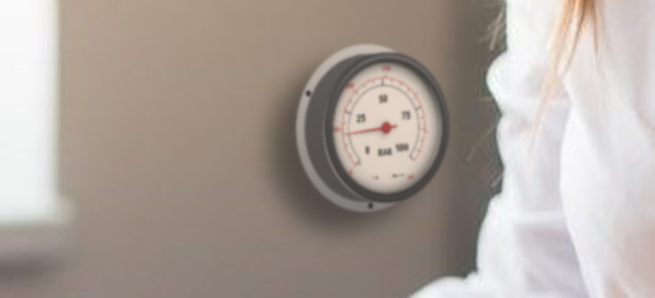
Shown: 15 bar
